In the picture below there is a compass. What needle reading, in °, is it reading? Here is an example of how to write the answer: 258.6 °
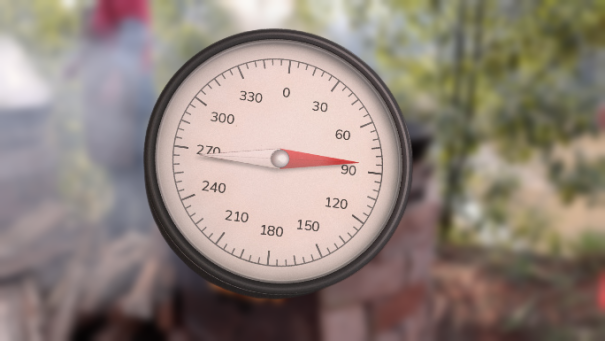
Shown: 85 °
